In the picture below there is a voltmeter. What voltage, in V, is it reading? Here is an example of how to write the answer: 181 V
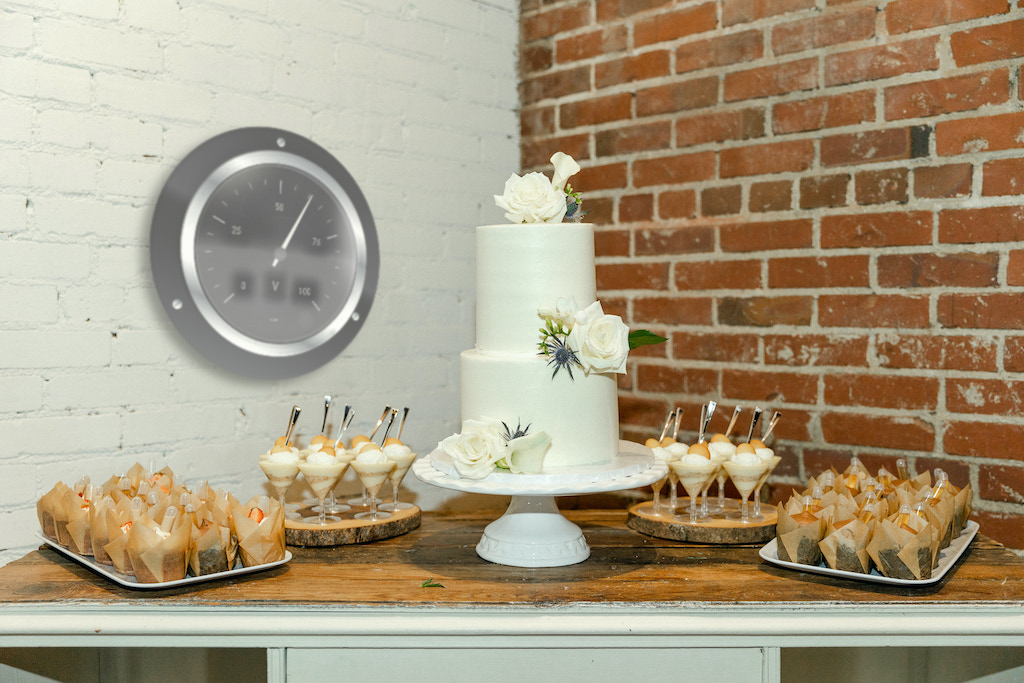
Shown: 60 V
